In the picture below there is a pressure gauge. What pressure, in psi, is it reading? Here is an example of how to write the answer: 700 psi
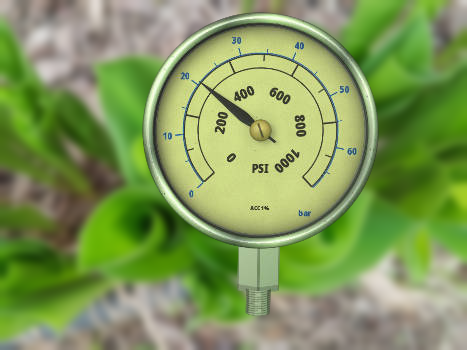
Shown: 300 psi
